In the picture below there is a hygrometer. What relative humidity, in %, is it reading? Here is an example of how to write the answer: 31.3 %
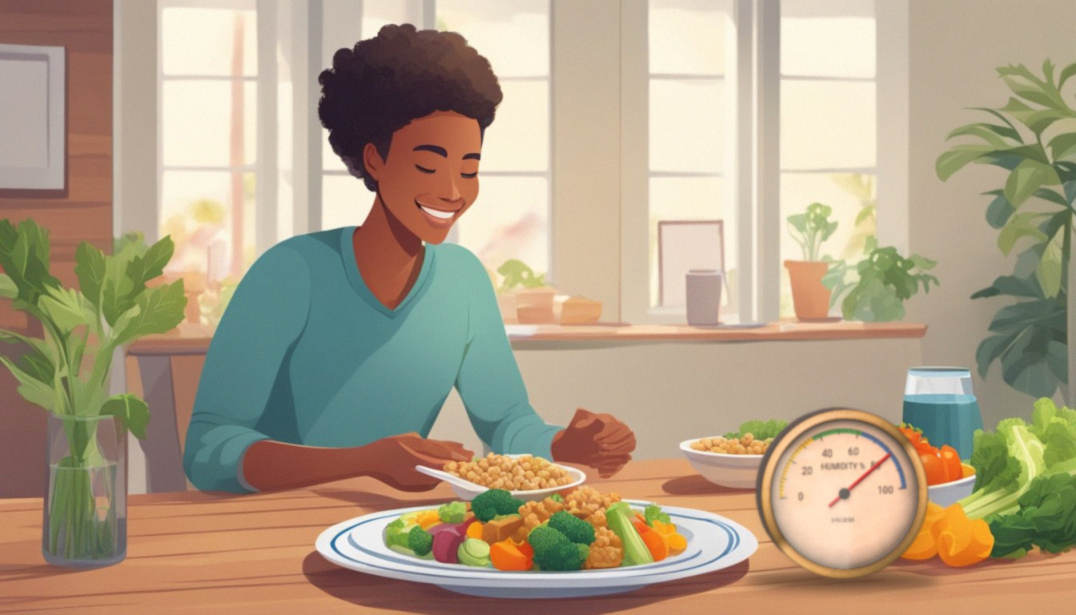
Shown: 80 %
